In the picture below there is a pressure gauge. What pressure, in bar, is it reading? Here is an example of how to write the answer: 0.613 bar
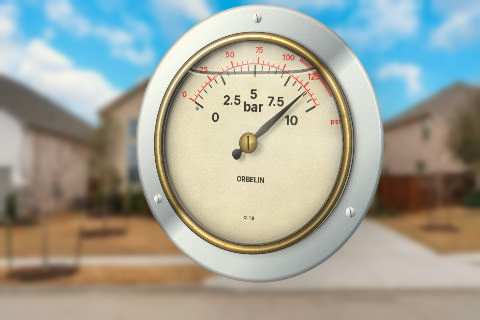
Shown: 9 bar
